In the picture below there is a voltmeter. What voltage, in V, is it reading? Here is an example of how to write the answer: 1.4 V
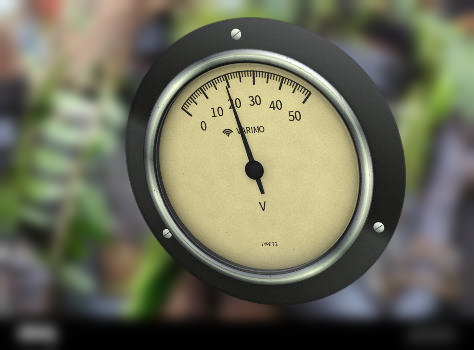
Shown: 20 V
